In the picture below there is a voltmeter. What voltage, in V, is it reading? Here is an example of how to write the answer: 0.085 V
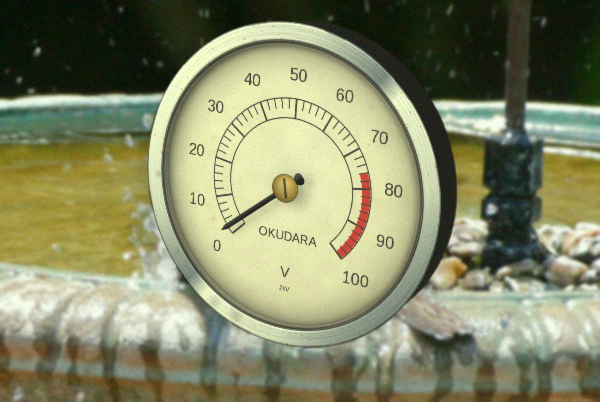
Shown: 2 V
